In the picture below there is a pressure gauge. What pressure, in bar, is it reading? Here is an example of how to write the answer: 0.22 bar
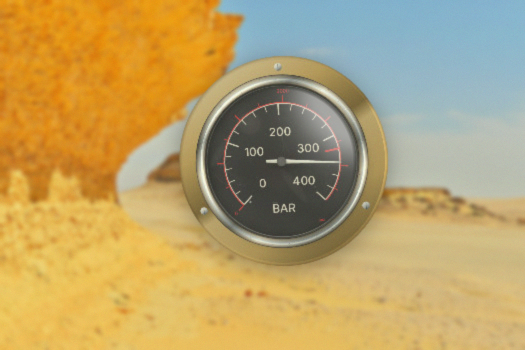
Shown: 340 bar
